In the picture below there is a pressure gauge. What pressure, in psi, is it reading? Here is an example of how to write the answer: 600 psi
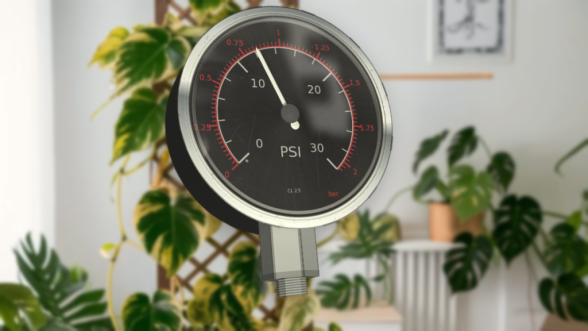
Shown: 12 psi
